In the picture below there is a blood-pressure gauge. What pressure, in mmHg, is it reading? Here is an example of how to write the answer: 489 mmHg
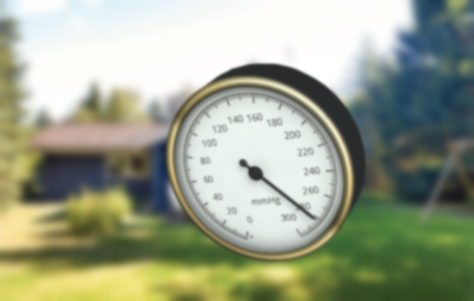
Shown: 280 mmHg
